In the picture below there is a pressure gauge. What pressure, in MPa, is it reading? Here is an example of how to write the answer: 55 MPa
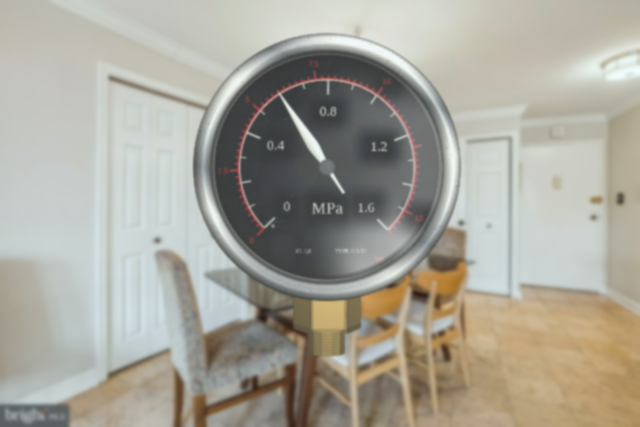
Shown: 0.6 MPa
